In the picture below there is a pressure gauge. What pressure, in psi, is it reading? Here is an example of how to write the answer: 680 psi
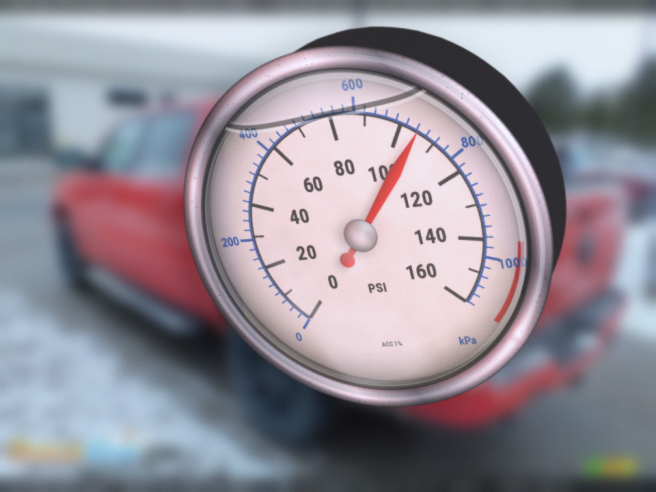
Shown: 105 psi
